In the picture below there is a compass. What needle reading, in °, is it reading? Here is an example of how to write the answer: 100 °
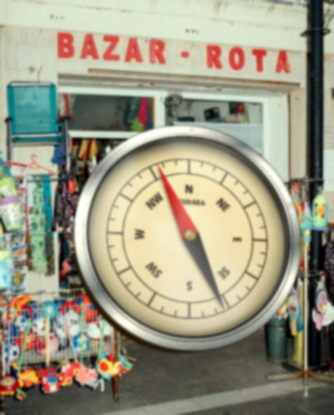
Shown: 335 °
